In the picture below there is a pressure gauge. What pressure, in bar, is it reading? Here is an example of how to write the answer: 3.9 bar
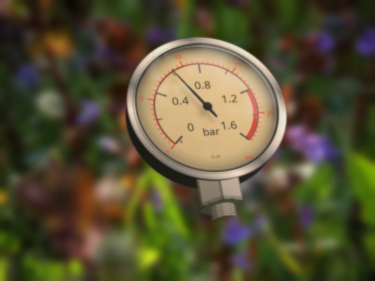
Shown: 0.6 bar
